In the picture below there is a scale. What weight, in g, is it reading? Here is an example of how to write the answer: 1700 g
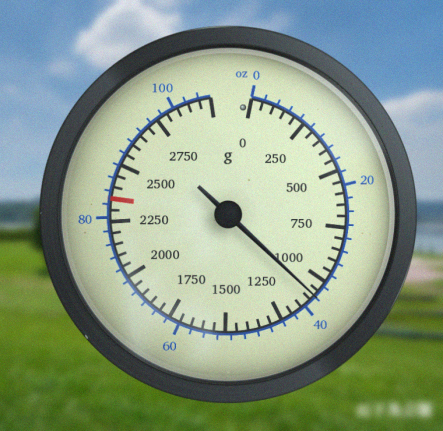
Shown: 1075 g
